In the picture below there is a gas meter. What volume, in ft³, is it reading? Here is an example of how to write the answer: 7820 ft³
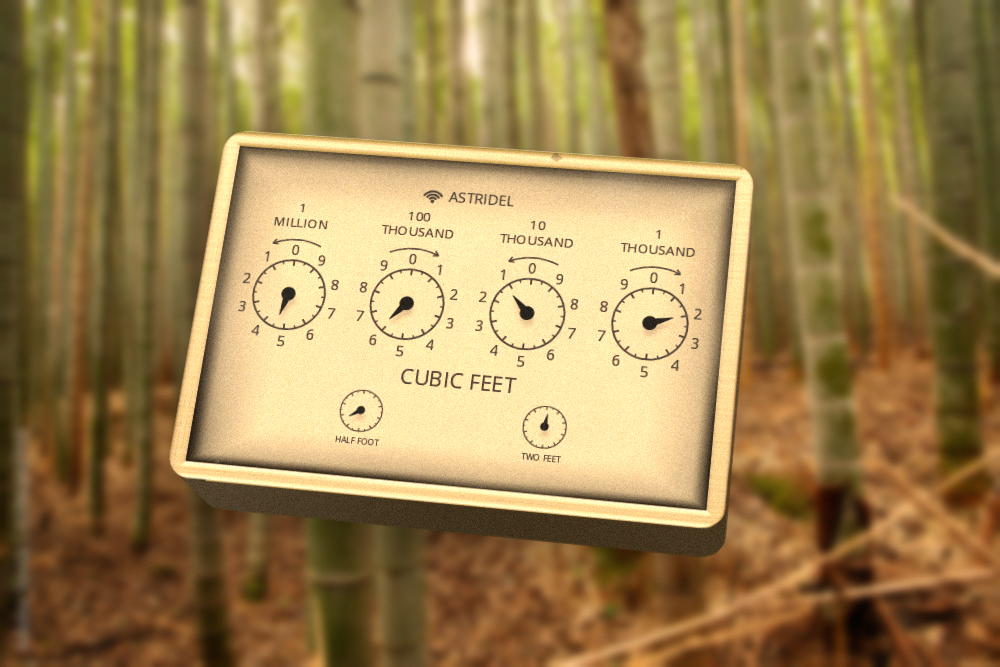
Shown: 461200 ft³
